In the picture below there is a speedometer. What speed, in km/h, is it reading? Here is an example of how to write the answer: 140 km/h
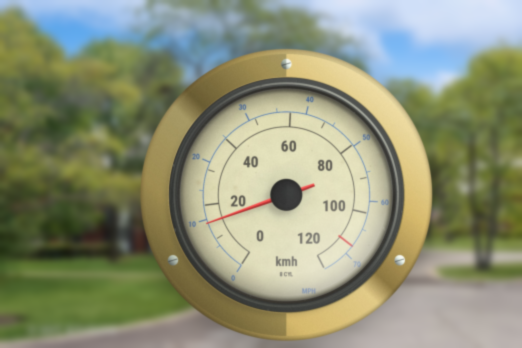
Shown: 15 km/h
